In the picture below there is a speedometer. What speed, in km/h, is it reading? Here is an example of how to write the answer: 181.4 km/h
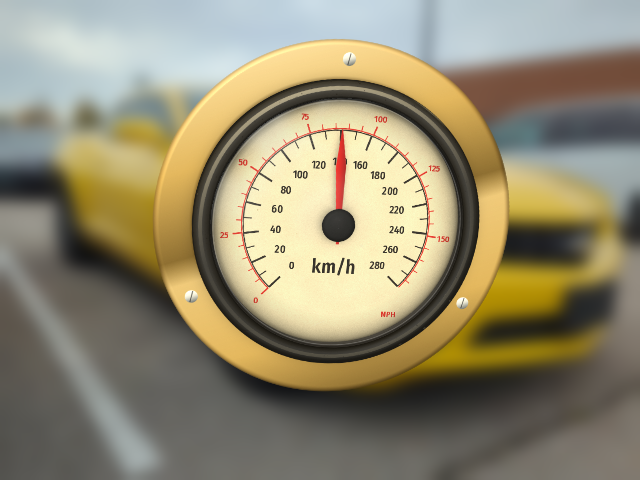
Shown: 140 km/h
